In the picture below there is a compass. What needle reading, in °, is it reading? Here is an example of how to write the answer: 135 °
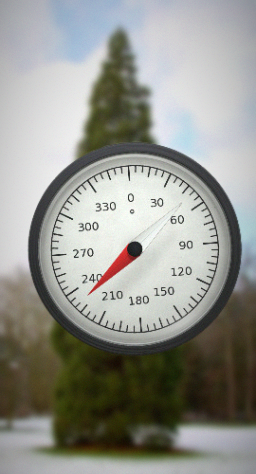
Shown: 230 °
